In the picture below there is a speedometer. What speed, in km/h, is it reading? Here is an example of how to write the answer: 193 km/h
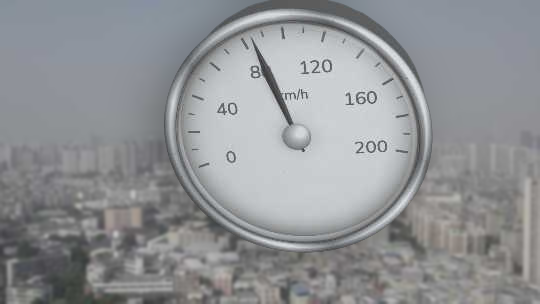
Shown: 85 km/h
